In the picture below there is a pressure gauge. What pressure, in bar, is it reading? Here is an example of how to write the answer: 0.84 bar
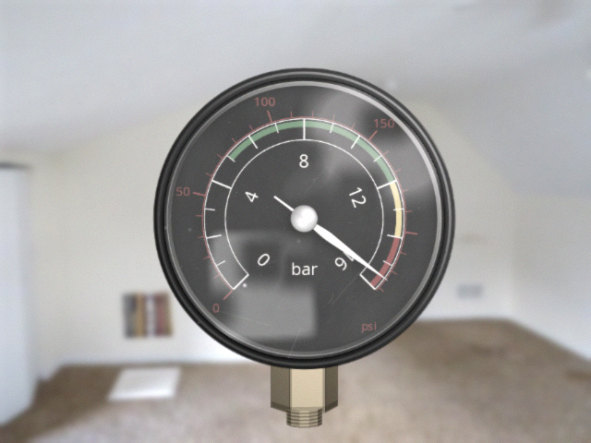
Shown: 15.5 bar
